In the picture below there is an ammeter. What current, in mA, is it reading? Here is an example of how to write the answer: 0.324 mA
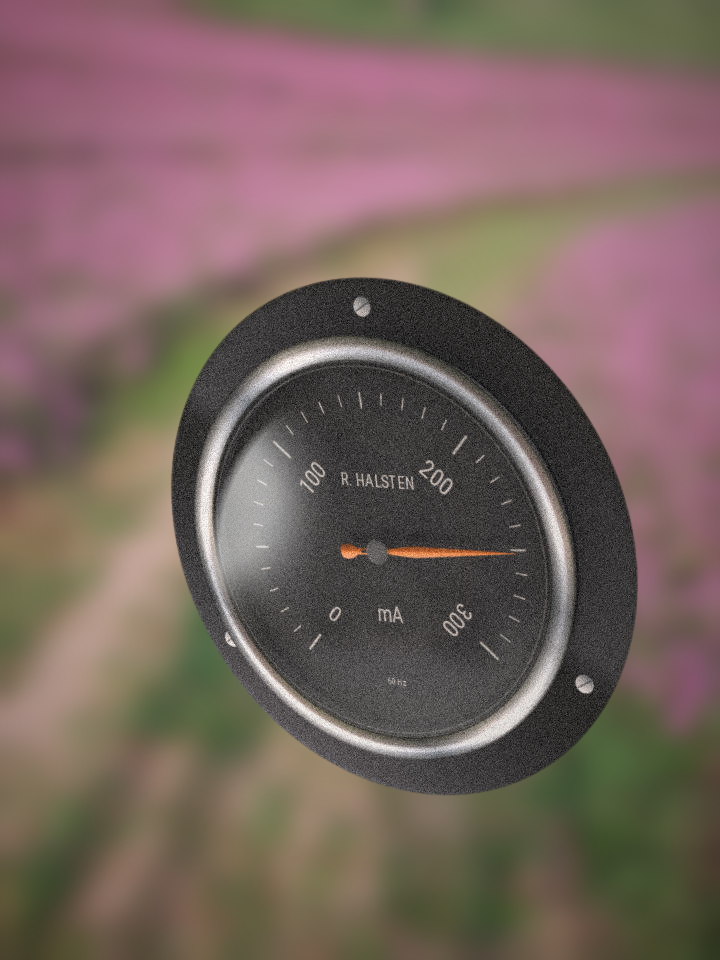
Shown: 250 mA
